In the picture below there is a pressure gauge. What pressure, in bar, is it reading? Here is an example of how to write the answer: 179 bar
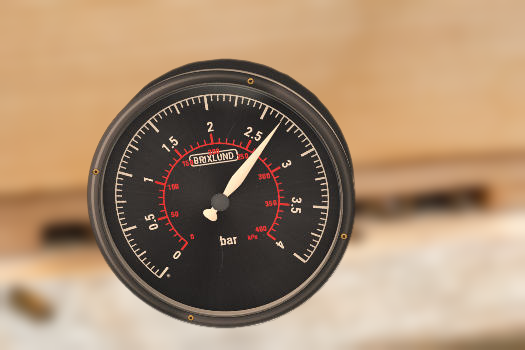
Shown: 2.65 bar
